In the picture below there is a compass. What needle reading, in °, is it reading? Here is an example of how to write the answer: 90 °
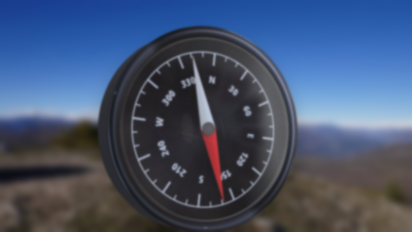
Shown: 160 °
